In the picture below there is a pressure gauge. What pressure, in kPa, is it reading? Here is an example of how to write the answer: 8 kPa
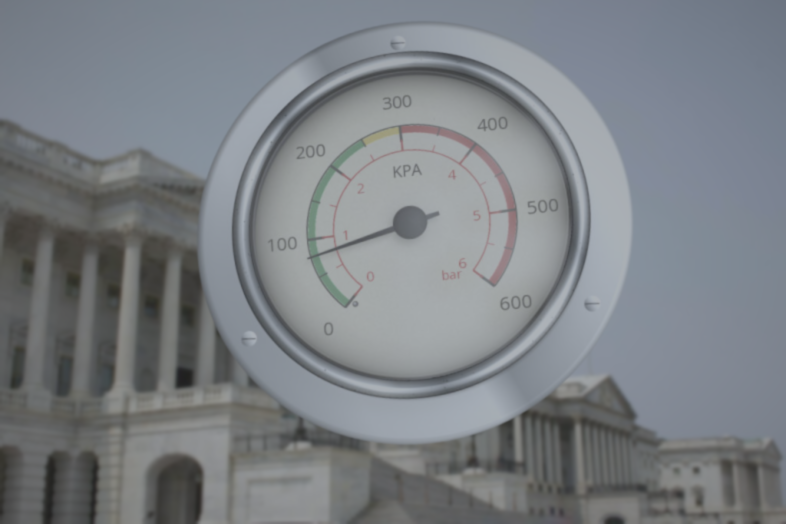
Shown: 75 kPa
